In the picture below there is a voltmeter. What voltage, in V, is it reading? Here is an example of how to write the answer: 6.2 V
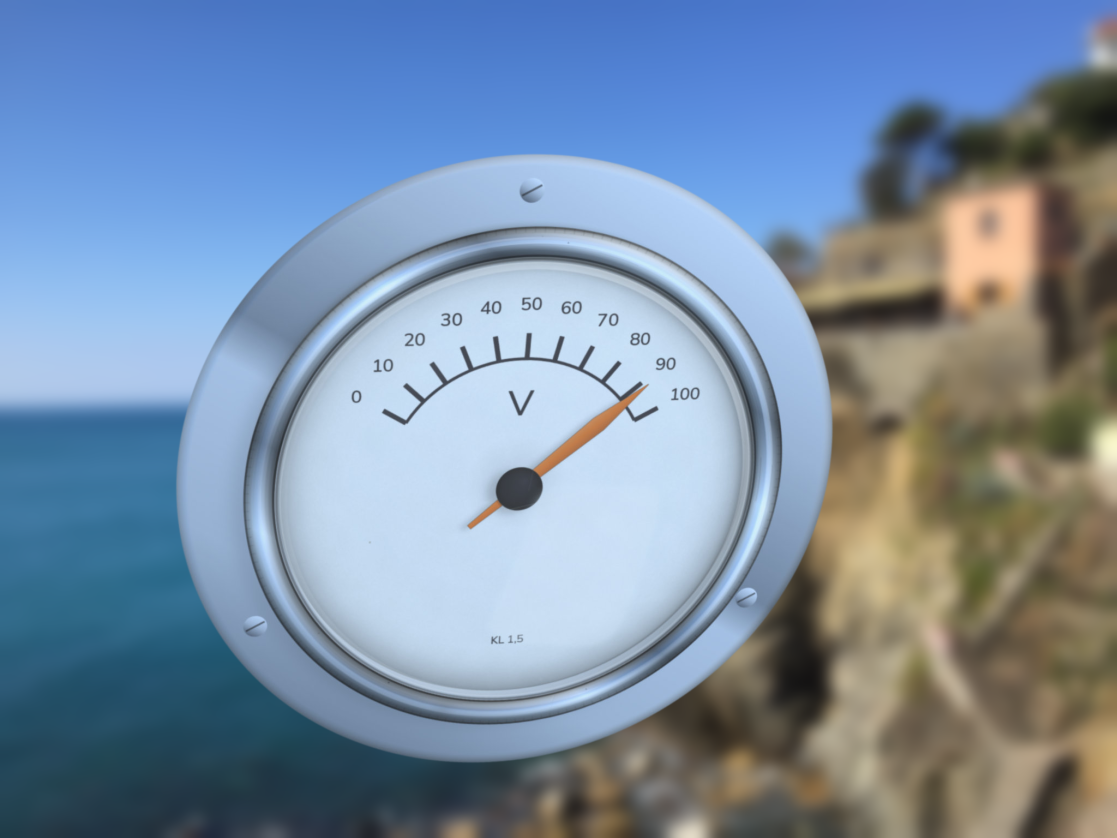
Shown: 90 V
